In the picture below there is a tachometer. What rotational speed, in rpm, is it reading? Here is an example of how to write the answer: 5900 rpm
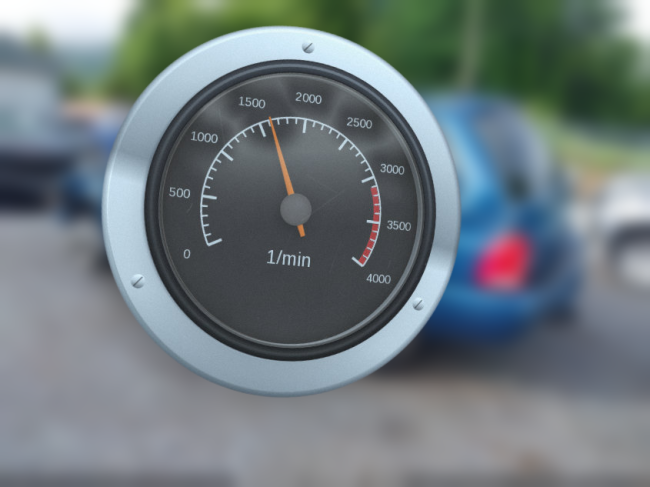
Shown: 1600 rpm
